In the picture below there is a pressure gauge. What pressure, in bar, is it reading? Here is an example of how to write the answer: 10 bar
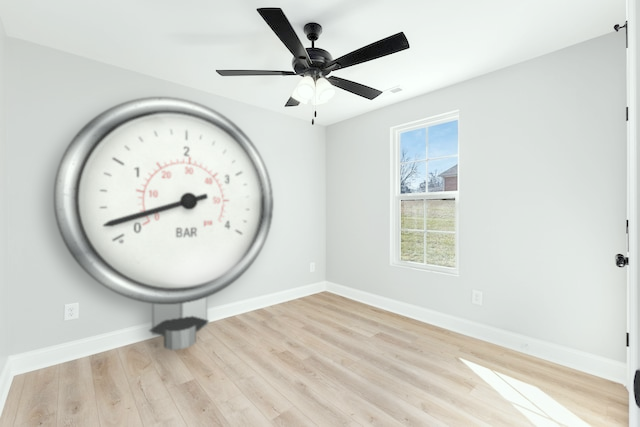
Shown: 0.2 bar
